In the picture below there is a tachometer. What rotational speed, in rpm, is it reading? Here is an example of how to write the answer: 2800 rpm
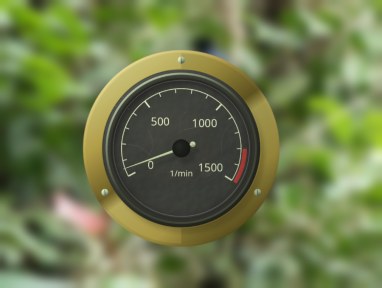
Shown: 50 rpm
